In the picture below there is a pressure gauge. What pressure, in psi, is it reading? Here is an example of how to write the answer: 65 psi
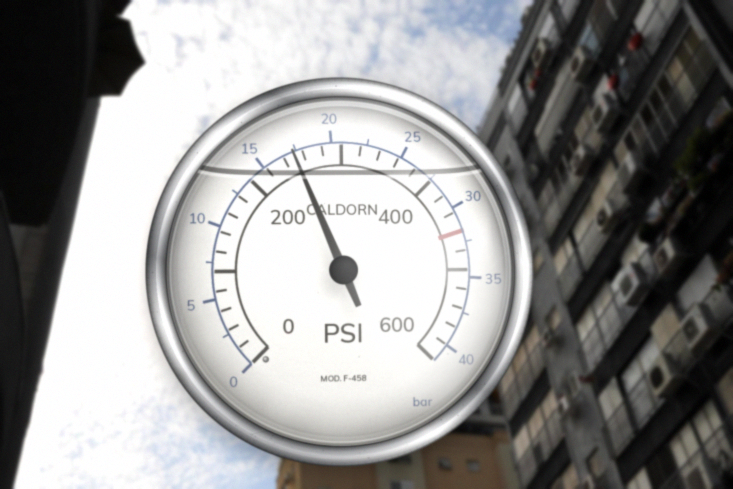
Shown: 250 psi
